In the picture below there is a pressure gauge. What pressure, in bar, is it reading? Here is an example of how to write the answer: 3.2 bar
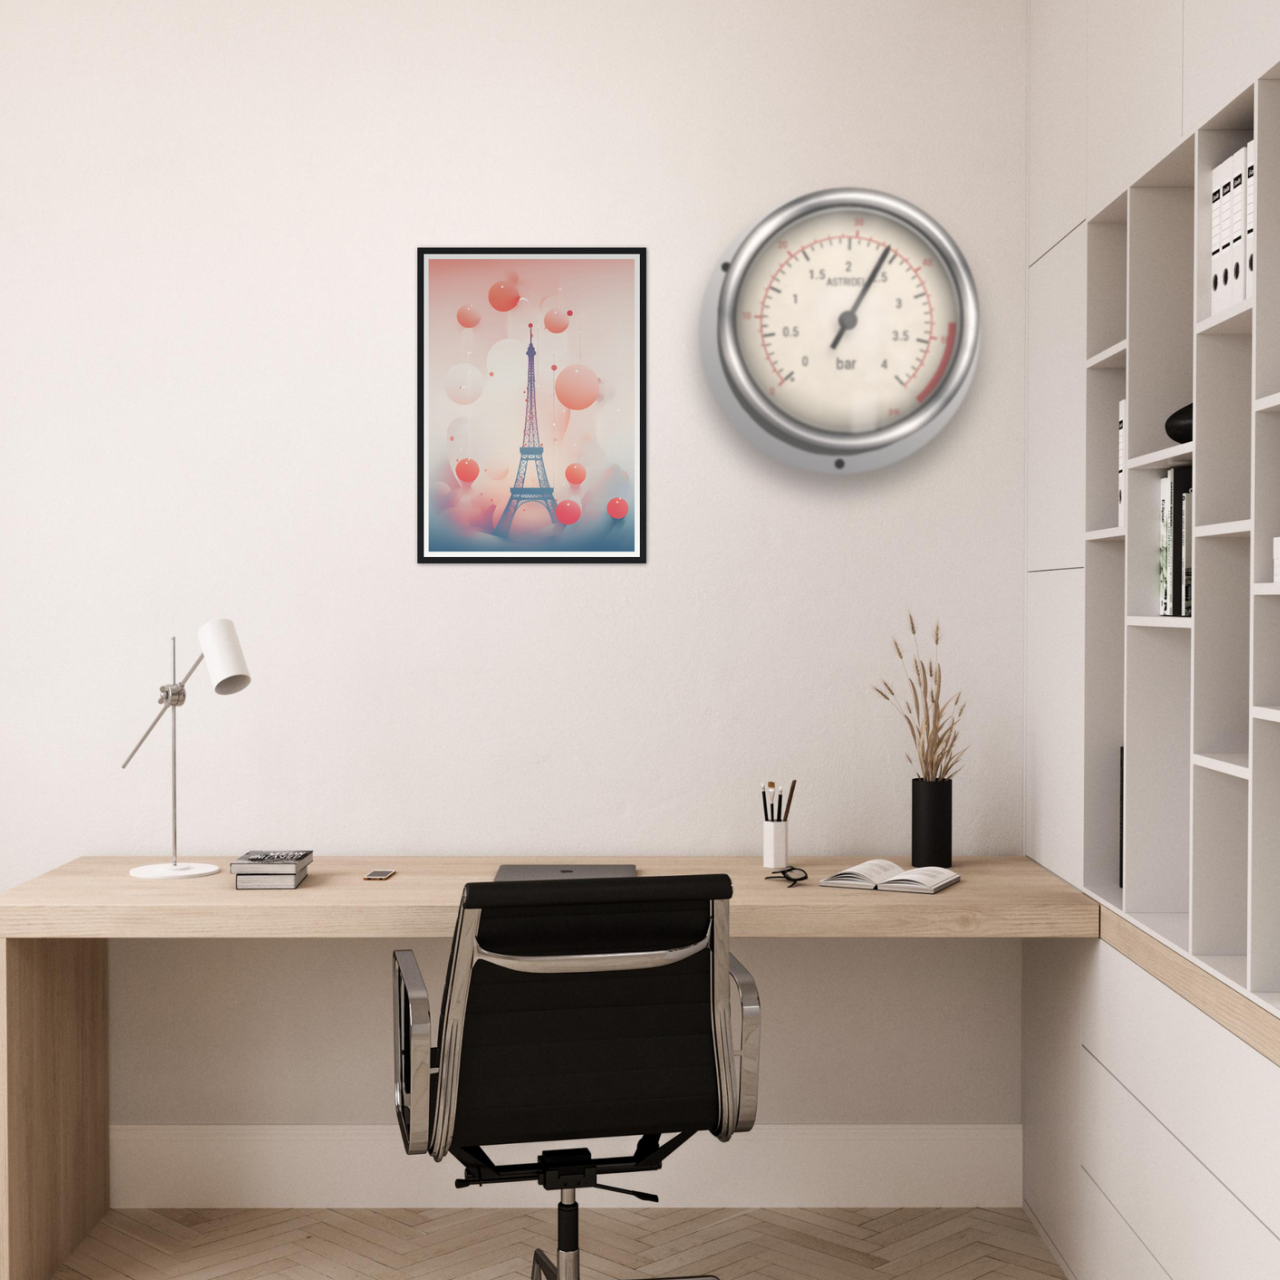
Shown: 2.4 bar
